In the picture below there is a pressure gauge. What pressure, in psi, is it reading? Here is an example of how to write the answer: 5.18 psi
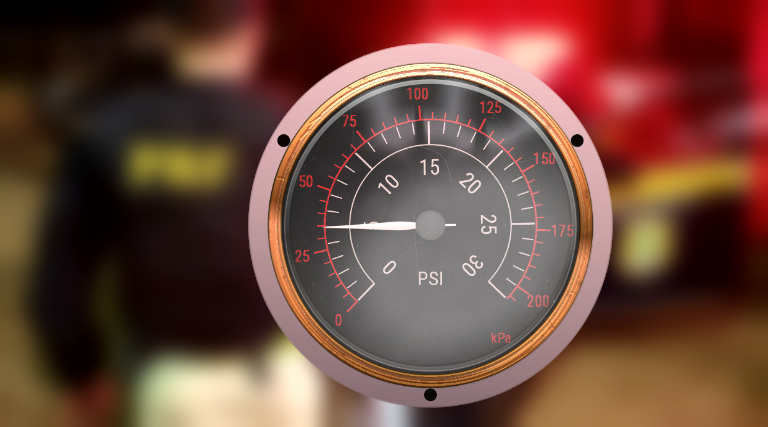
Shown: 5 psi
